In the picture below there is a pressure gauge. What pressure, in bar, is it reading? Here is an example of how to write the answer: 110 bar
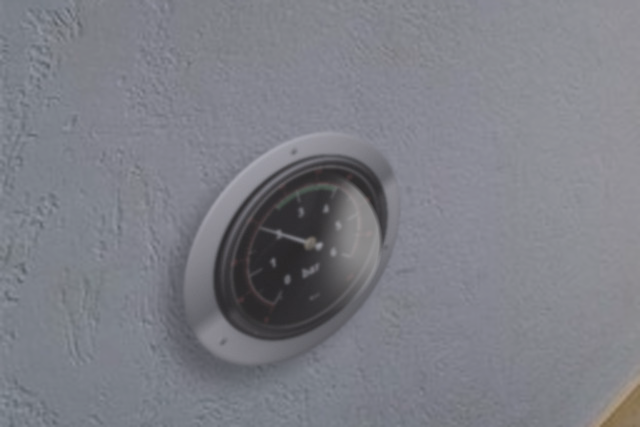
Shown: 2 bar
